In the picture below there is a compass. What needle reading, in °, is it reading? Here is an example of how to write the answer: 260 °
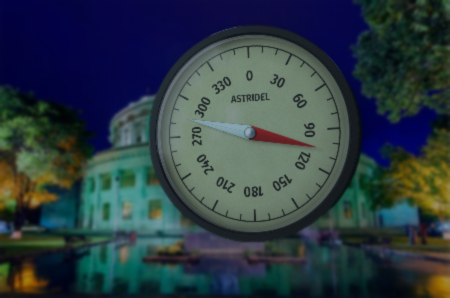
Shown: 105 °
